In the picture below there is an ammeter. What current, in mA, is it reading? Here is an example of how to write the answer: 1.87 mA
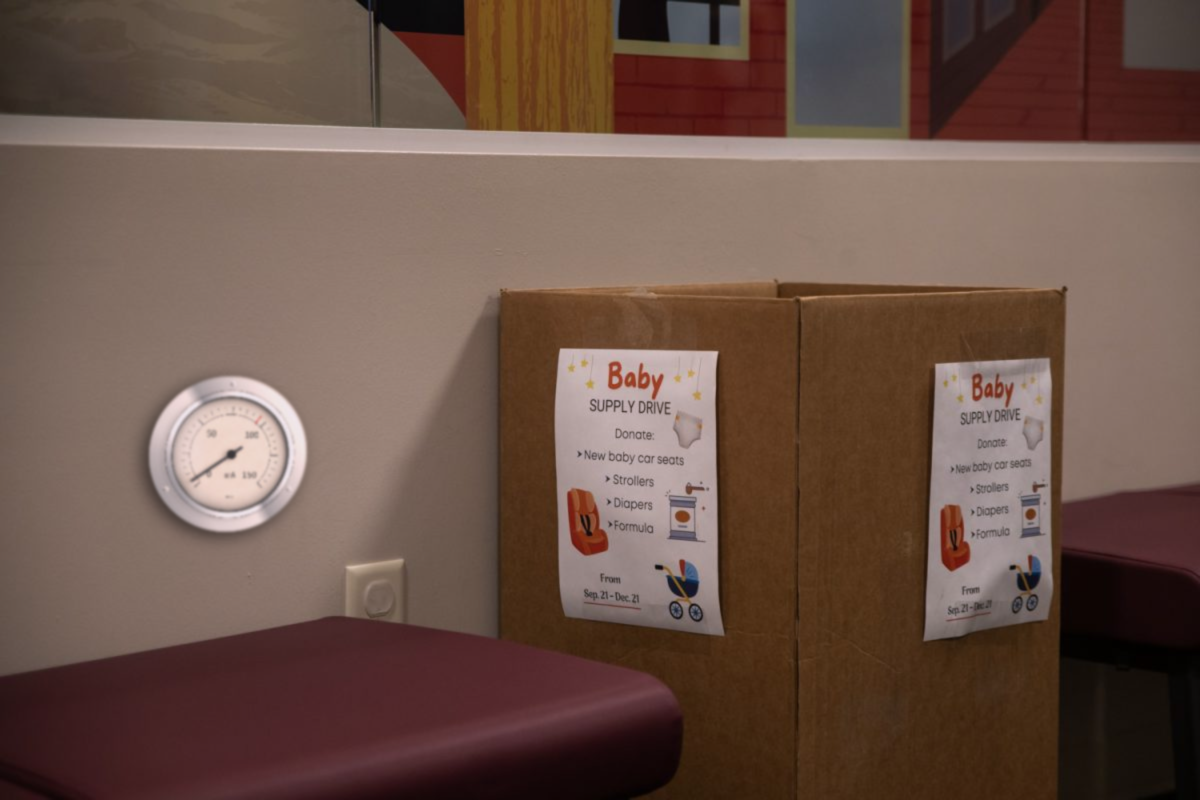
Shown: 5 mA
